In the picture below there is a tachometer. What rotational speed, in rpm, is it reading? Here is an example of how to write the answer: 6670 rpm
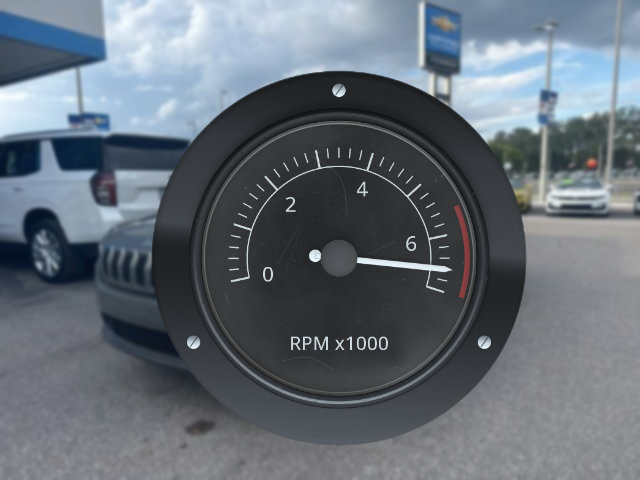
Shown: 6600 rpm
